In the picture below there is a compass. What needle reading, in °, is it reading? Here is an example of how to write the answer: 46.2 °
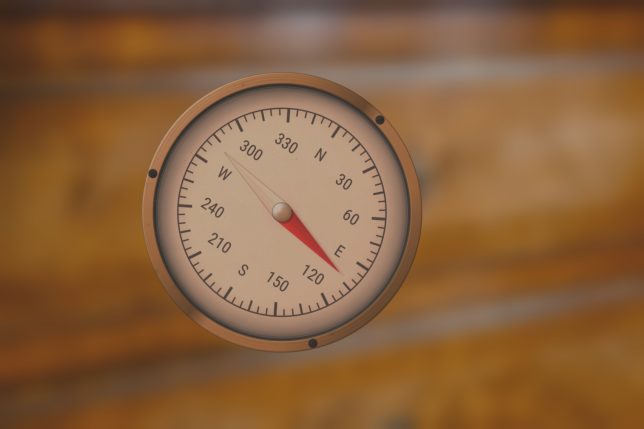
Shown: 102.5 °
